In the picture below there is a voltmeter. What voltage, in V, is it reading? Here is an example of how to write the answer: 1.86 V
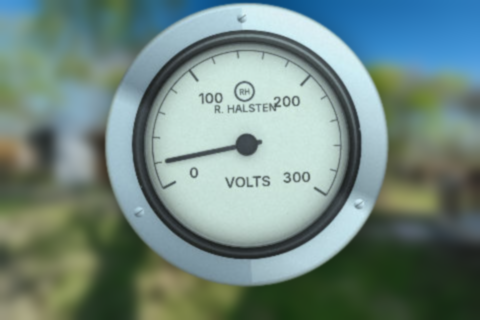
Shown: 20 V
